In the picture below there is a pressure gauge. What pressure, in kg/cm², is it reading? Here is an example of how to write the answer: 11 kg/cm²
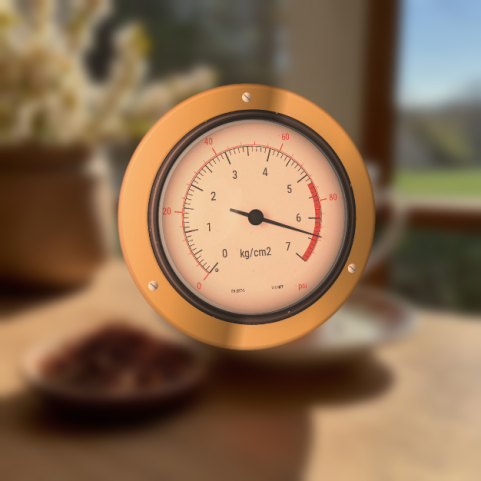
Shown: 6.4 kg/cm²
